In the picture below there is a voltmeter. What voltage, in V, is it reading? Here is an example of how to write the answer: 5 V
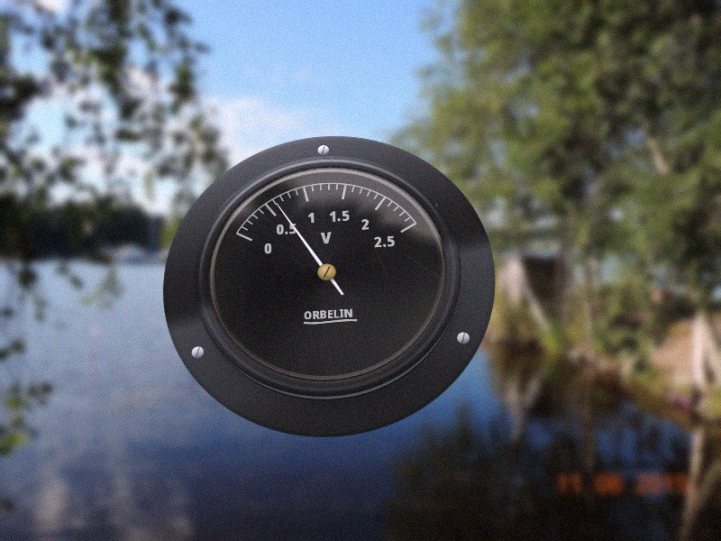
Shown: 0.6 V
